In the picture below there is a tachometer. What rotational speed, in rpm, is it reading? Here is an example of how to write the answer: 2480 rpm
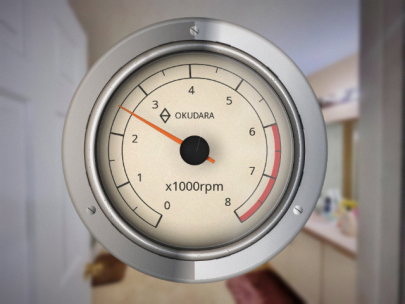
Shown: 2500 rpm
